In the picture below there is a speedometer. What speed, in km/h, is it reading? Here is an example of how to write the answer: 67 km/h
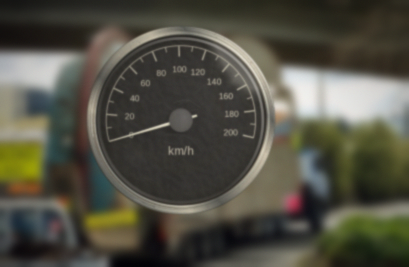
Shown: 0 km/h
